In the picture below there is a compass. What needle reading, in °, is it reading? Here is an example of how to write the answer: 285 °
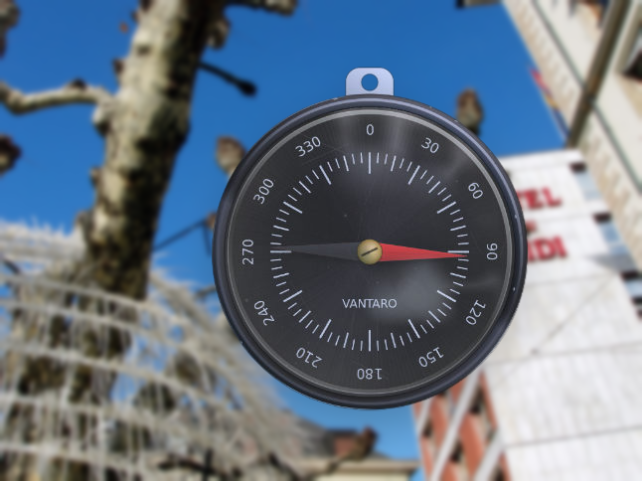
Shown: 92.5 °
